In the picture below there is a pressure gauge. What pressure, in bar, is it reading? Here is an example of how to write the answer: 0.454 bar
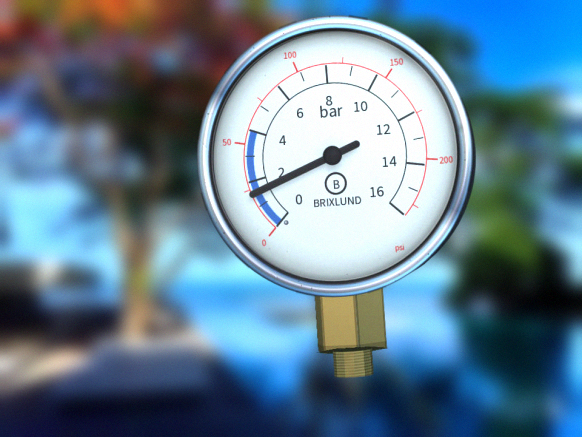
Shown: 1.5 bar
